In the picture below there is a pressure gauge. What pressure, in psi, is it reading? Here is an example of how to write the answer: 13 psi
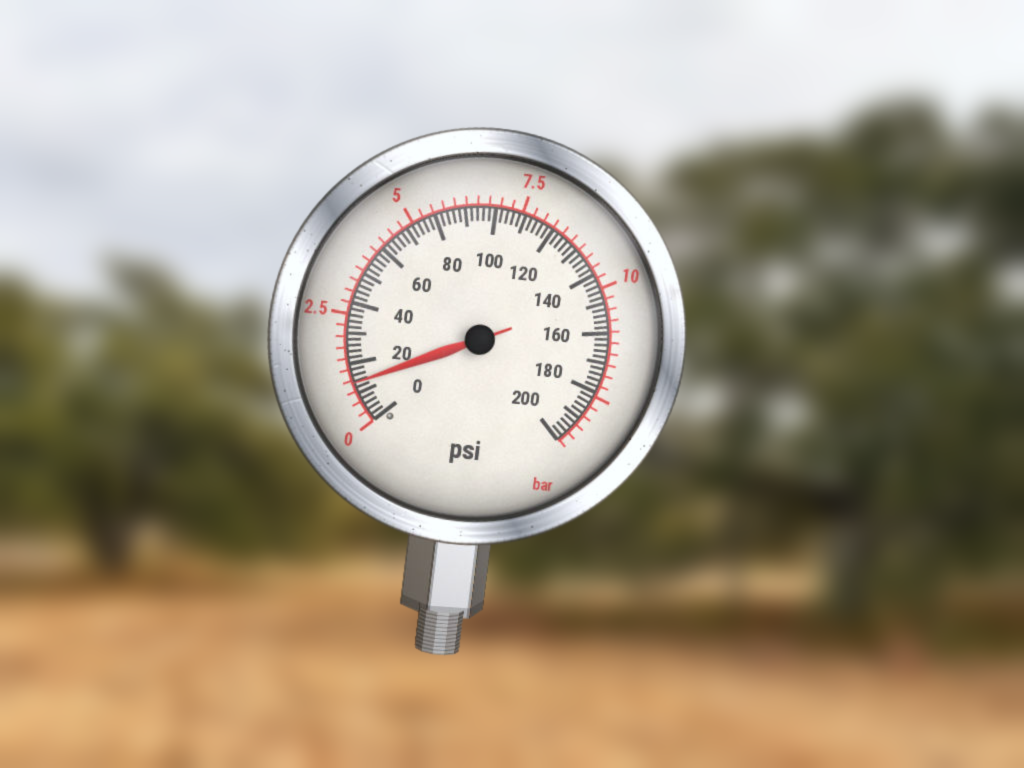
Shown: 14 psi
